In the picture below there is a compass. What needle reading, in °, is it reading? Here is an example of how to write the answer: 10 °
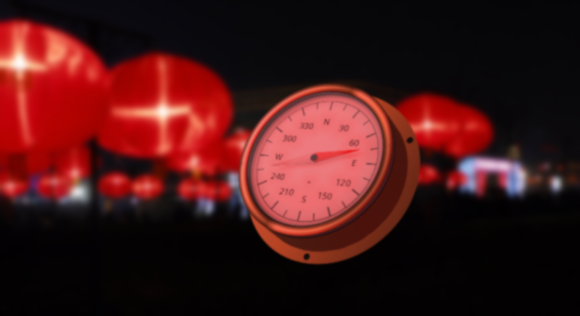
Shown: 75 °
